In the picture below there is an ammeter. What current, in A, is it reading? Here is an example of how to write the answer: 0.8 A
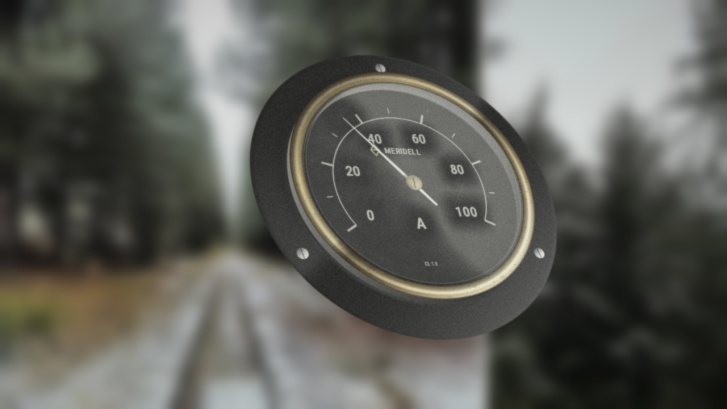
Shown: 35 A
